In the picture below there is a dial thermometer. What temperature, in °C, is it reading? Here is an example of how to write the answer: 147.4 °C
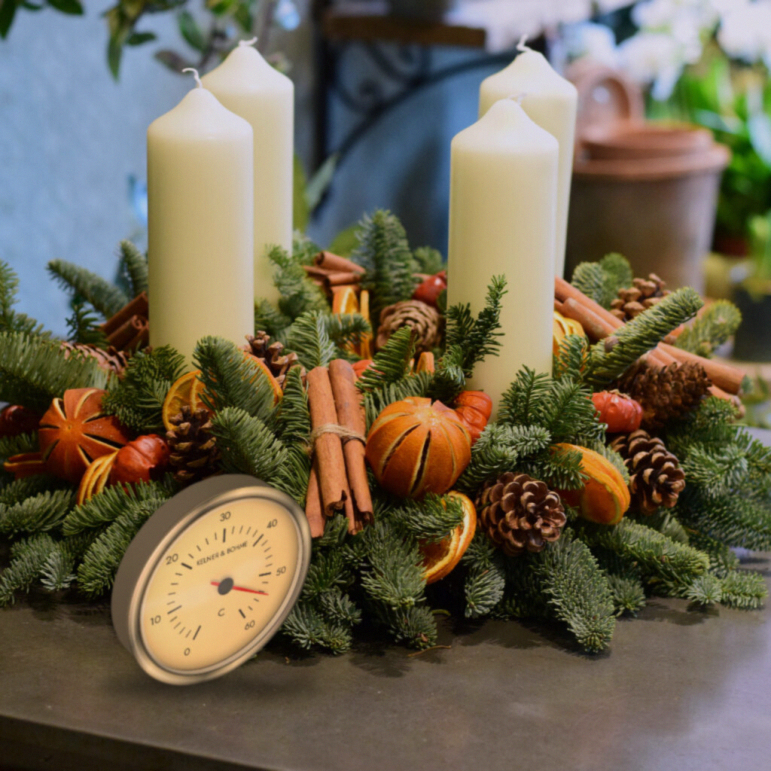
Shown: 54 °C
